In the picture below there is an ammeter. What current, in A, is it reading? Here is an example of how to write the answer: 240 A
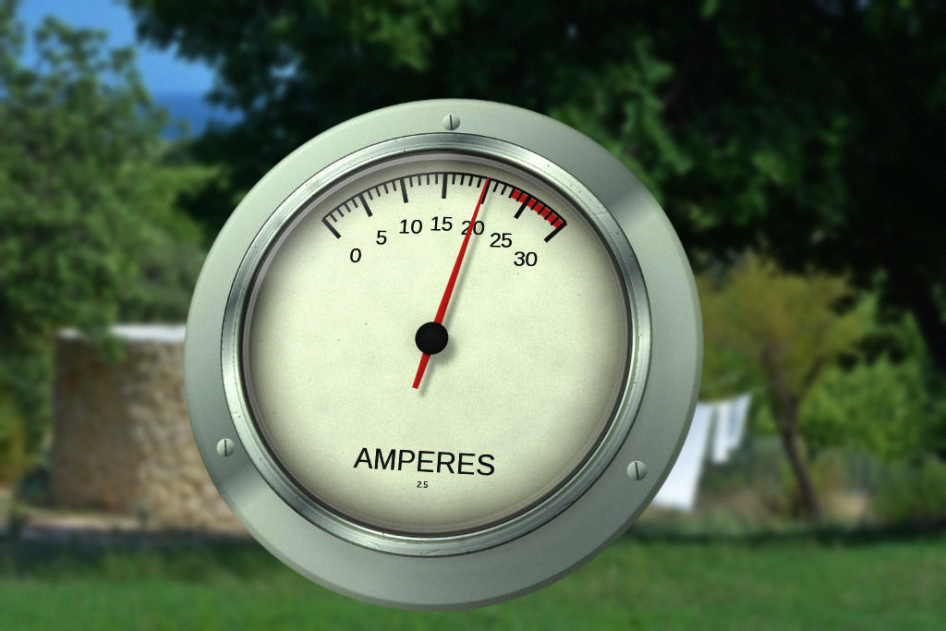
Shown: 20 A
